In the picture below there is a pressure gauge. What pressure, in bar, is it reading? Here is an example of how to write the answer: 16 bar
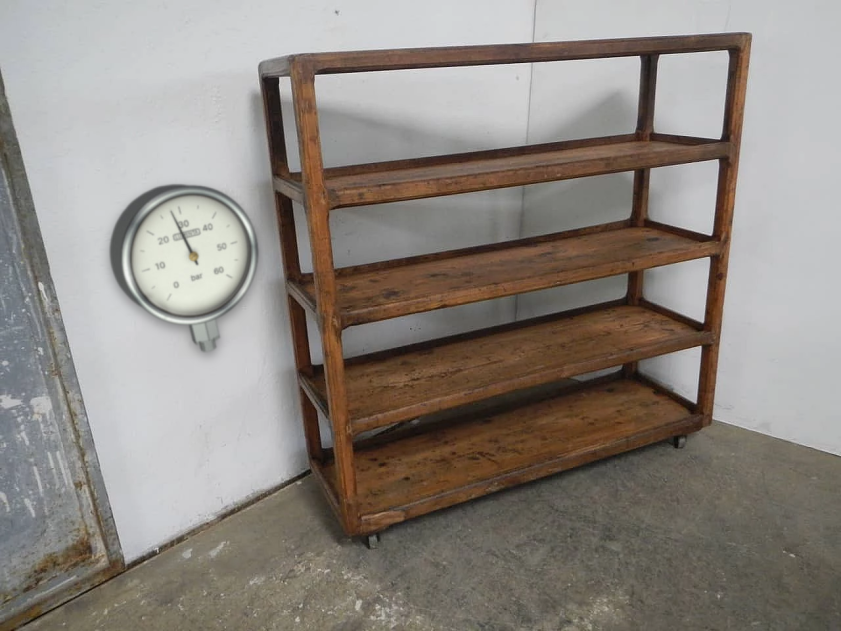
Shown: 27.5 bar
